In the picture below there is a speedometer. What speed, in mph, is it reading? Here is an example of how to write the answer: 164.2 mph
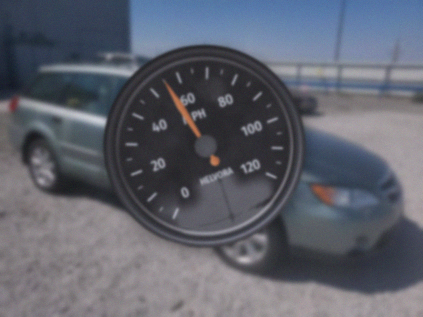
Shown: 55 mph
